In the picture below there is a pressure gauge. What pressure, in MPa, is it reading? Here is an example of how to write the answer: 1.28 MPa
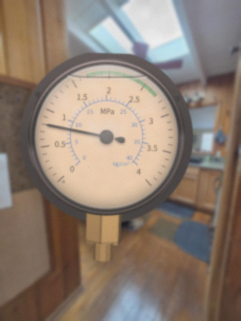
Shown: 0.8 MPa
